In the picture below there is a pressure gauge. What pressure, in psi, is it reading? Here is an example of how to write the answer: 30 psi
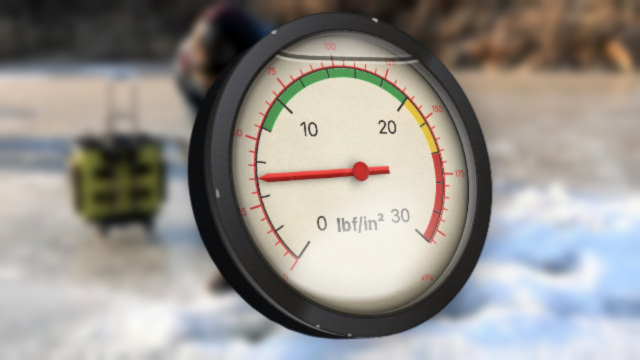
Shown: 5 psi
